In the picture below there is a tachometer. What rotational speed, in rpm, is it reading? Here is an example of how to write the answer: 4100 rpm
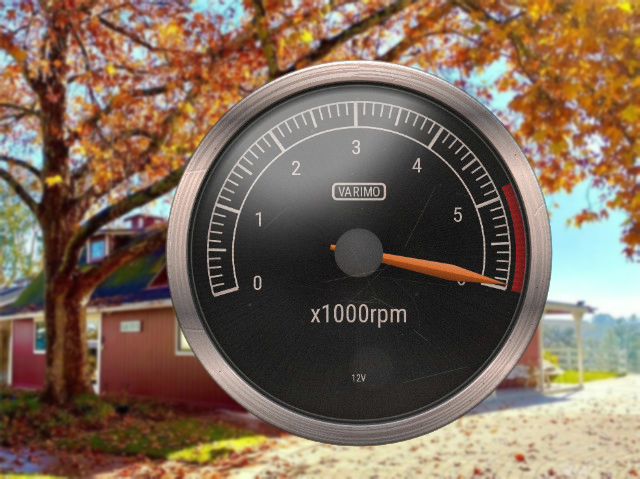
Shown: 5950 rpm
